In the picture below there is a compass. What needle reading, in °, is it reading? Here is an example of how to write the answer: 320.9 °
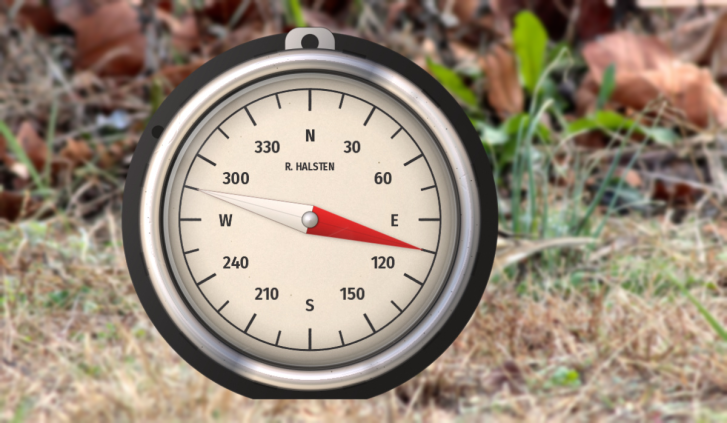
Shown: 105 °
